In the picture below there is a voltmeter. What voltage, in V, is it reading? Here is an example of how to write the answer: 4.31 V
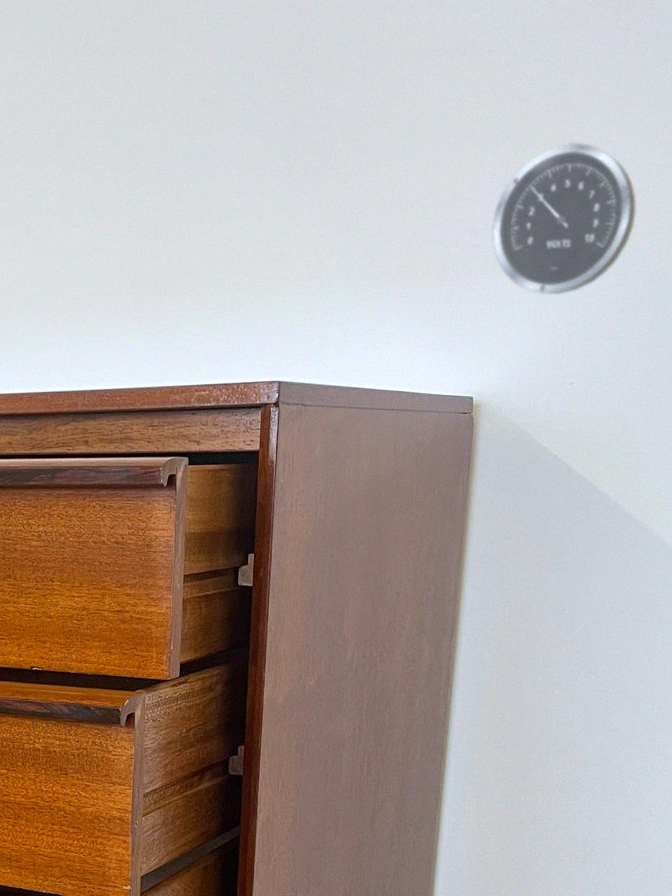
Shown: 3 V
